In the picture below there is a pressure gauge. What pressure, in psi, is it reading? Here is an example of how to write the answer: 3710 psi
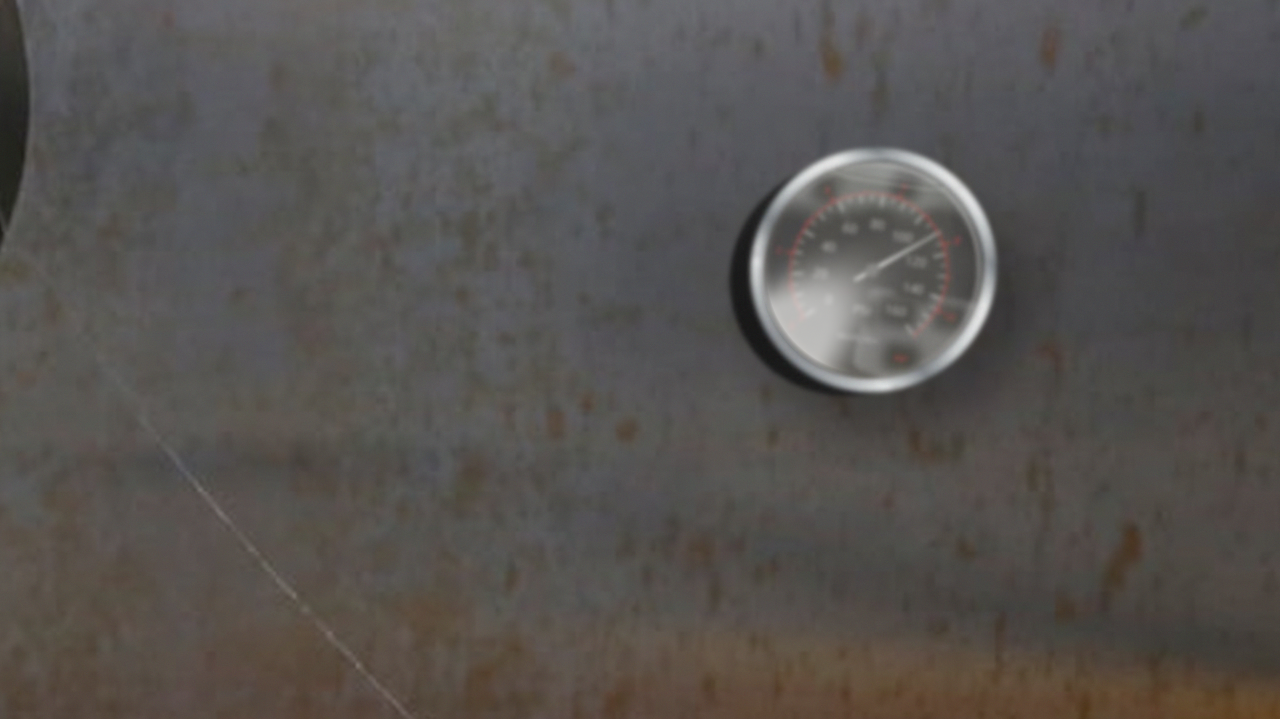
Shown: 110 psi
